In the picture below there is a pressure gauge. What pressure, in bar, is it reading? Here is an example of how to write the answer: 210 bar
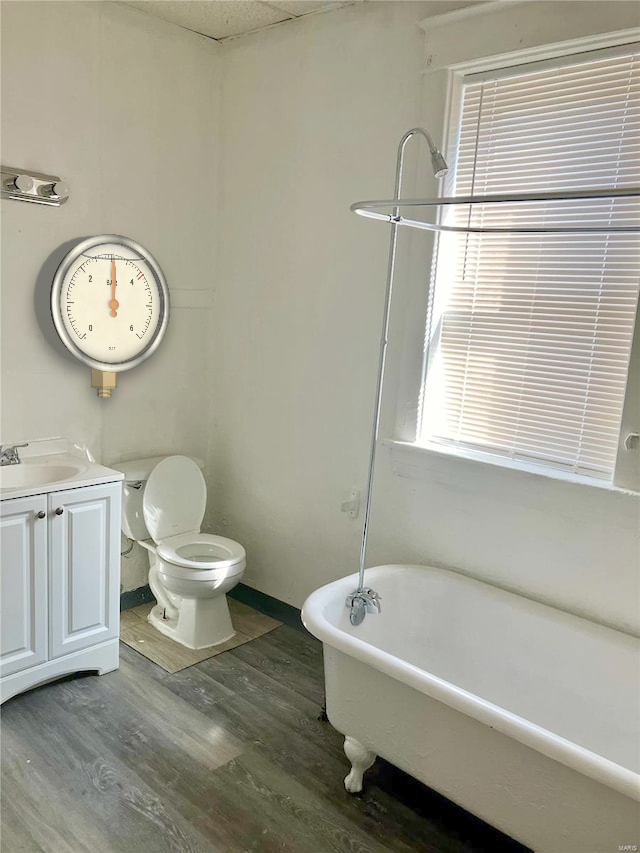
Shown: 3 bar
